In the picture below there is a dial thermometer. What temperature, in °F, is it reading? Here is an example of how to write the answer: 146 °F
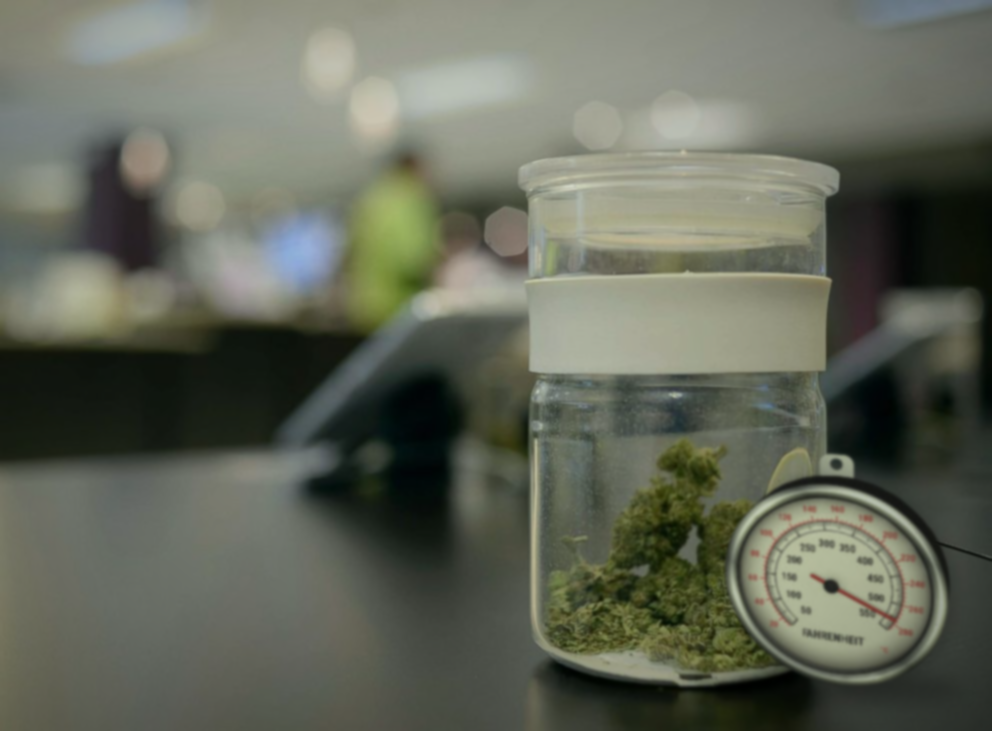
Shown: 525 °F
